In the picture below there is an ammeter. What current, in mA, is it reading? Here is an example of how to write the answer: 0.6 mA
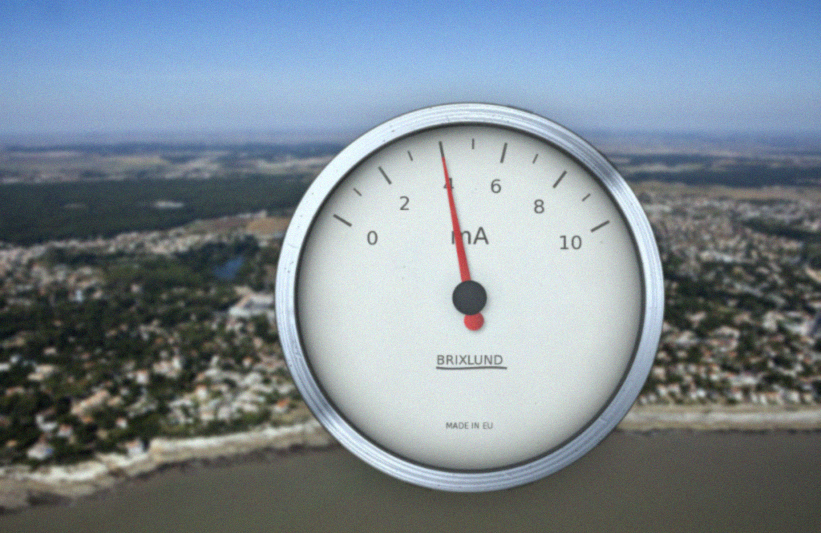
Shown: 4 mA
